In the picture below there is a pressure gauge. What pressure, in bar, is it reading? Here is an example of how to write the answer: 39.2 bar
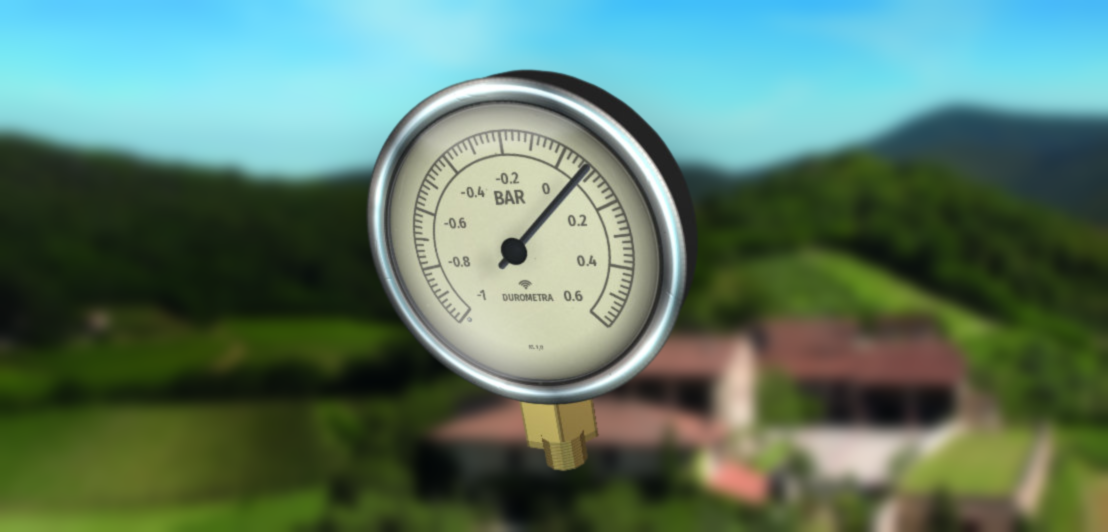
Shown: 0.08 bar
